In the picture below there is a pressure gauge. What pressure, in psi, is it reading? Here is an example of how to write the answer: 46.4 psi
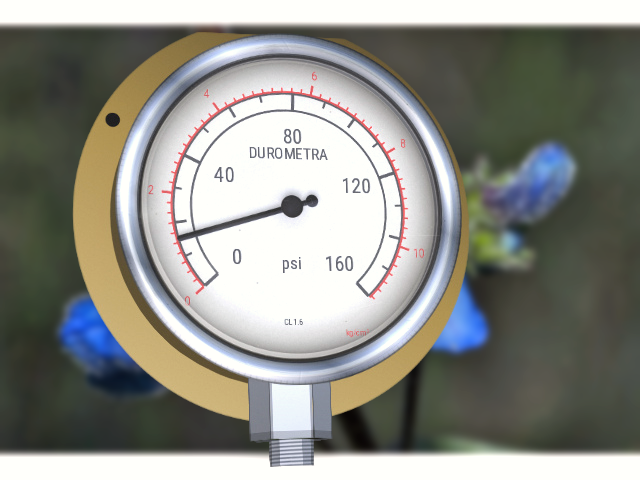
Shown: 15 psi
